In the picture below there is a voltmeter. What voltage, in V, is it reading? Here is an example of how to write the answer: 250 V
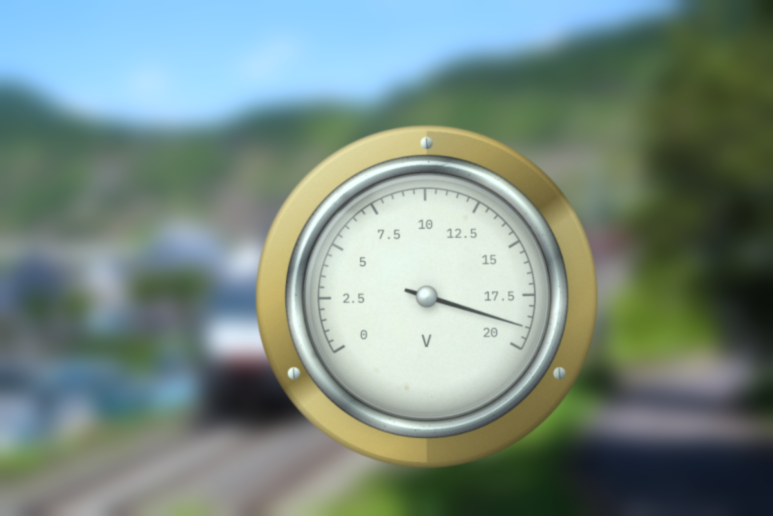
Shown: 19 V
